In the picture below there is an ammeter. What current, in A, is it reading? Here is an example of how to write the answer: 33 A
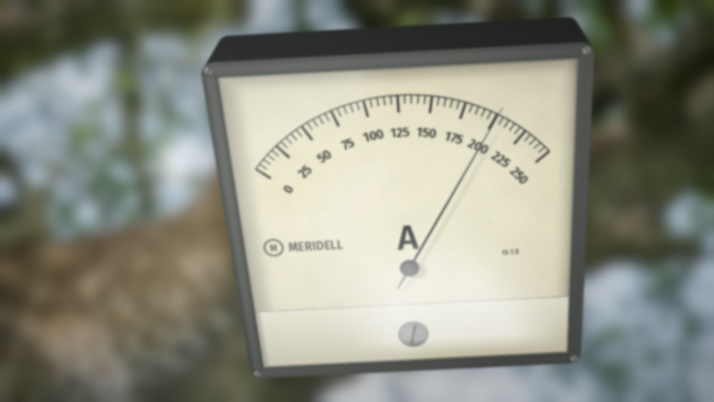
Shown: 200 A
